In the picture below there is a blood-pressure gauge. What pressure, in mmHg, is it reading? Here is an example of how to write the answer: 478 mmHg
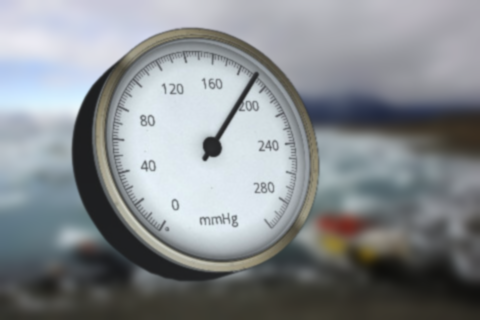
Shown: 190 mmHg
